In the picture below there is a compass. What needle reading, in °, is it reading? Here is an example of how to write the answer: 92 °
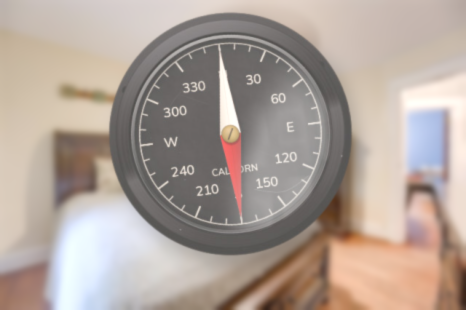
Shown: 180 °
